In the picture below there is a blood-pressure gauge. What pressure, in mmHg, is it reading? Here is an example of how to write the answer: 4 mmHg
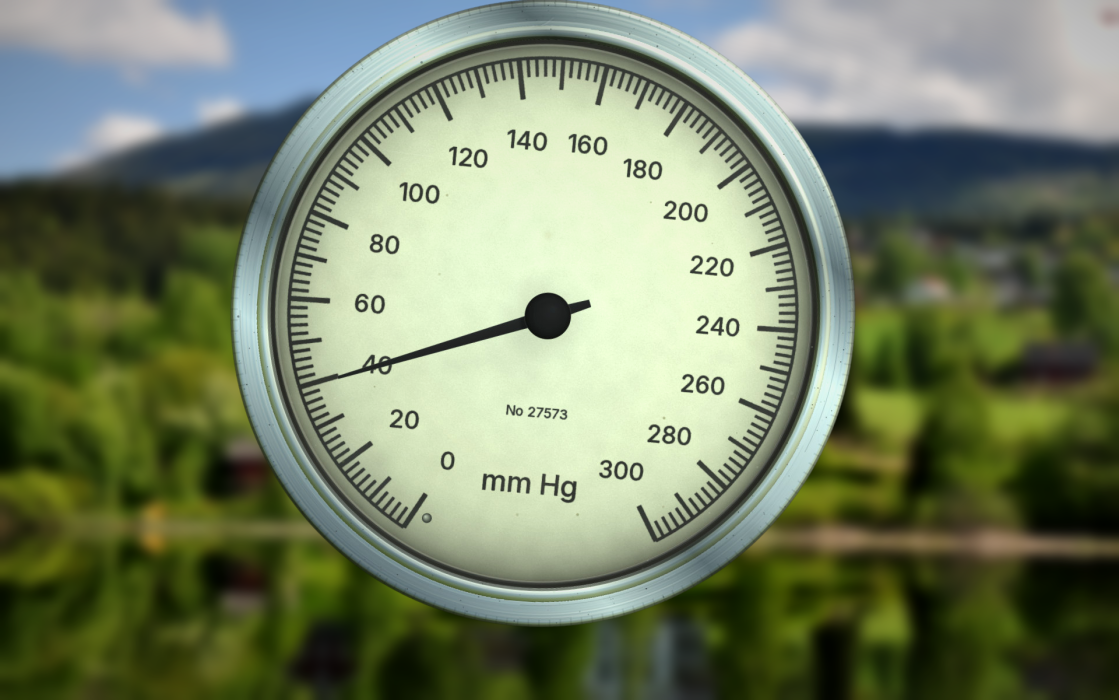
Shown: 40 mmHg
